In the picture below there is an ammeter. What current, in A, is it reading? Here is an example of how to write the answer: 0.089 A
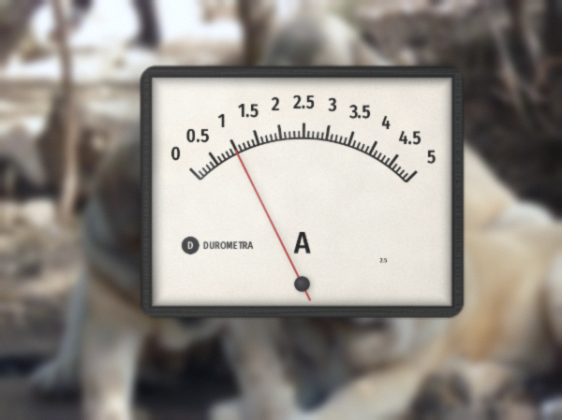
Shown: 1 A
